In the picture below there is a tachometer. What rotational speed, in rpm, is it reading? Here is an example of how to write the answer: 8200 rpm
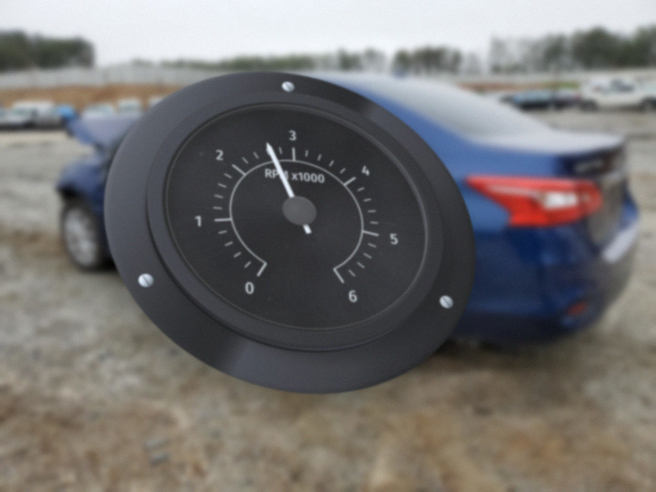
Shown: 2600 rpm
